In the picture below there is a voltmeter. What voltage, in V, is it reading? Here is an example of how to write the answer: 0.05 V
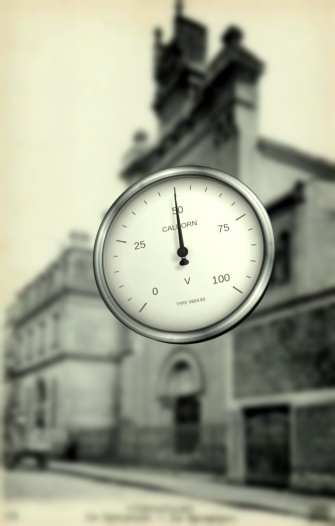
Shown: 50 V
